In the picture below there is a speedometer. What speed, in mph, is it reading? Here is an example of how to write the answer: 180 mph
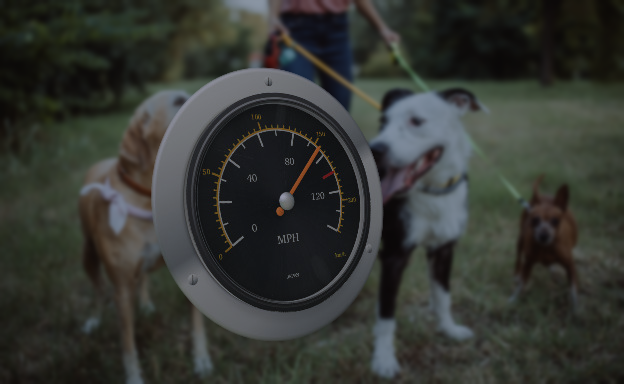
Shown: 95 mph
